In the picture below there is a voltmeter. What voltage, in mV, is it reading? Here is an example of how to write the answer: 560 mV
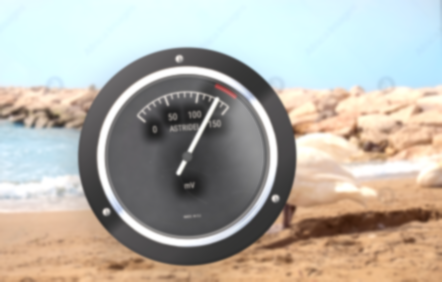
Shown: 130 mV
